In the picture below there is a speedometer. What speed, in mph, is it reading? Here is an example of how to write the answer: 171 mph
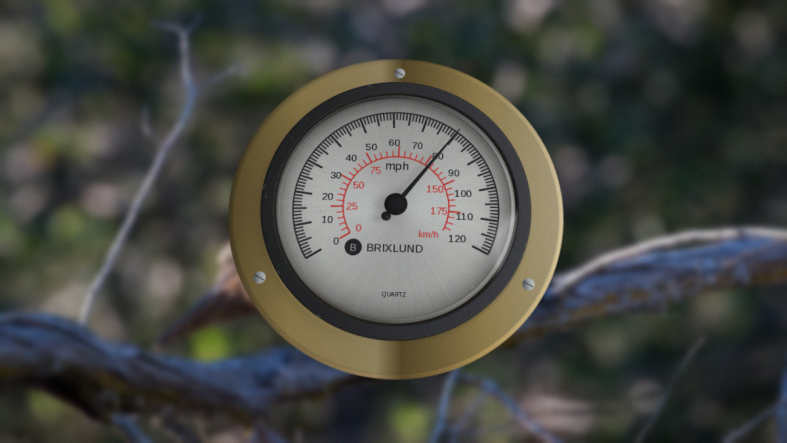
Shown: 80 mph
